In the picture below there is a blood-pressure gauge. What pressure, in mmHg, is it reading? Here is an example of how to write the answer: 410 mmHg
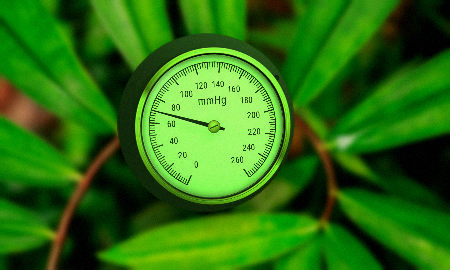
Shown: 70 mmHg
